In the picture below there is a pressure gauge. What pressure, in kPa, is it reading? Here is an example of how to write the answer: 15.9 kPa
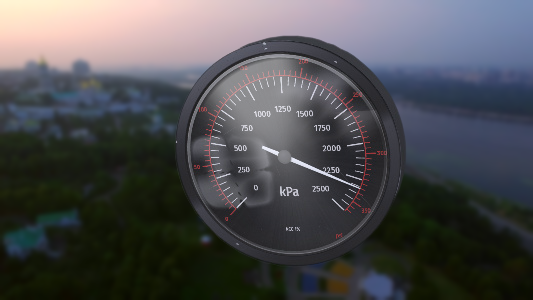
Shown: 2300 kPa
